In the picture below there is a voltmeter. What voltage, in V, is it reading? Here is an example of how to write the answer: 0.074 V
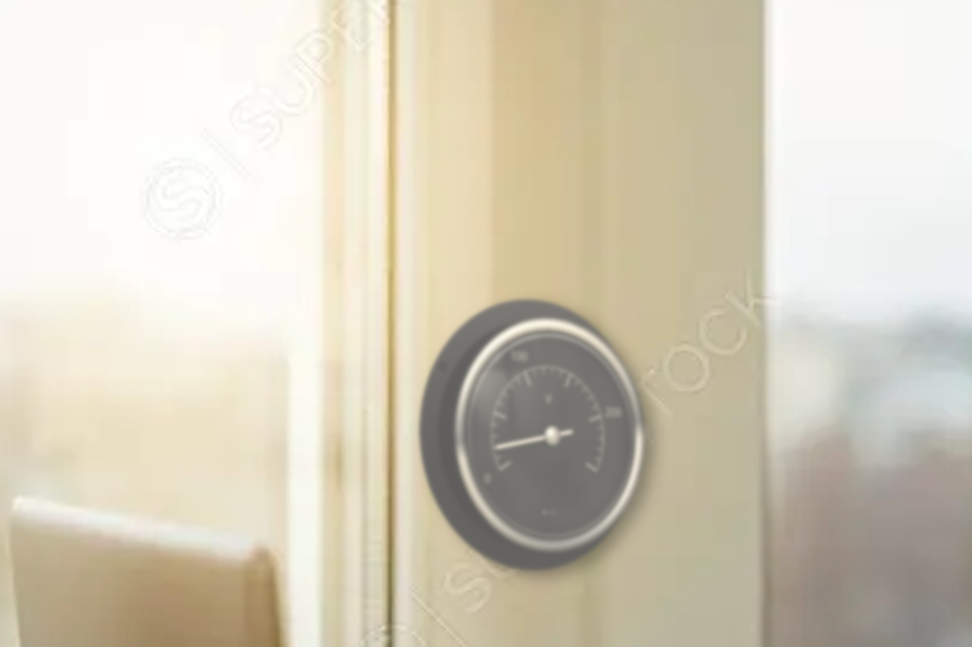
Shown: 20 V
